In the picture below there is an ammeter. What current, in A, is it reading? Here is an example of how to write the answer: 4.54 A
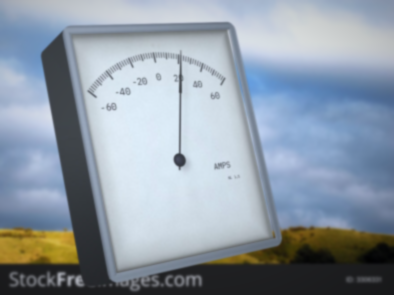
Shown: 20 A
